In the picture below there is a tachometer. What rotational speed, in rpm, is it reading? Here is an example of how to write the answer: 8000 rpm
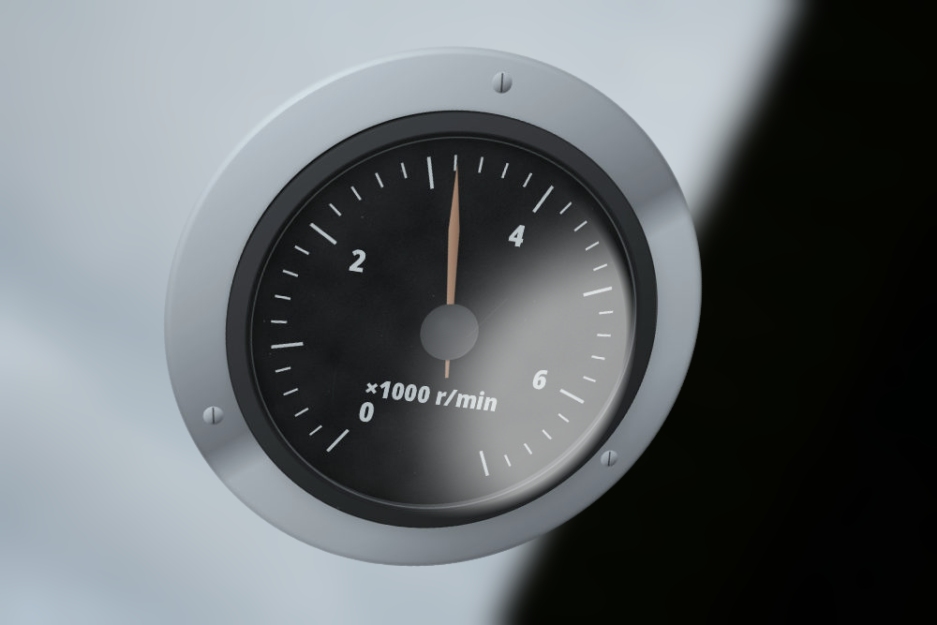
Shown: 3200 rpm
